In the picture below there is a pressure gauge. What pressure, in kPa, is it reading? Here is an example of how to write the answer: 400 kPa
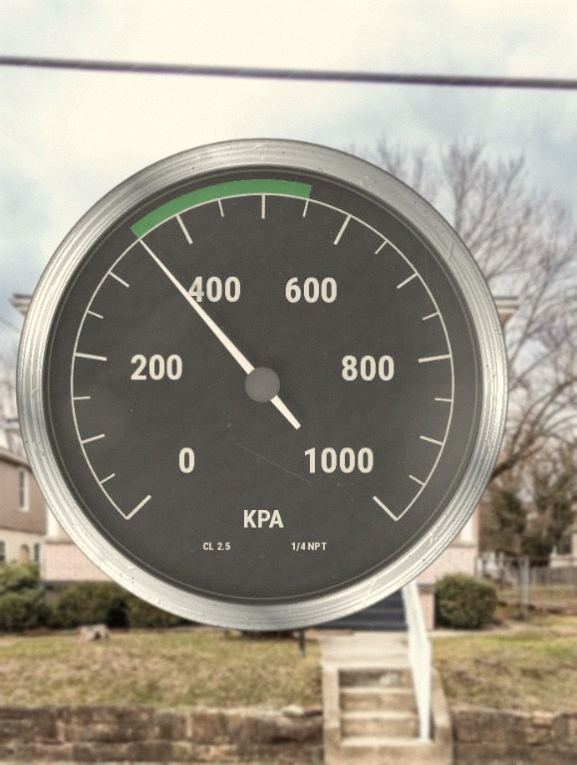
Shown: 350 kPa
